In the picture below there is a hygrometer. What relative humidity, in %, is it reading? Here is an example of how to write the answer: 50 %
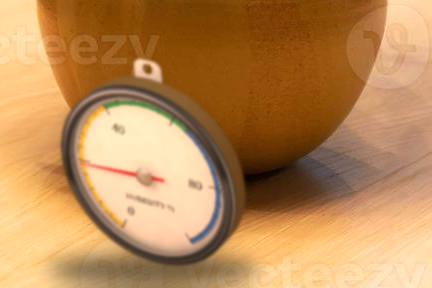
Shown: 20 %
